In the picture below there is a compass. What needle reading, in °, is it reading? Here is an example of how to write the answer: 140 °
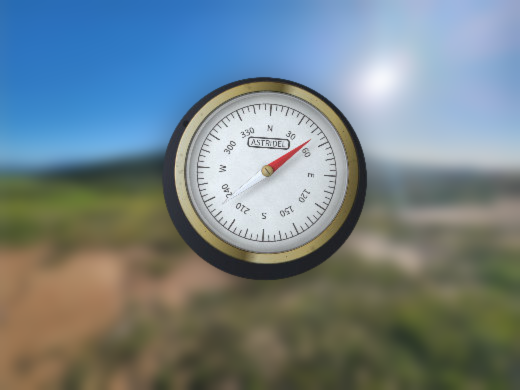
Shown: 50 °
